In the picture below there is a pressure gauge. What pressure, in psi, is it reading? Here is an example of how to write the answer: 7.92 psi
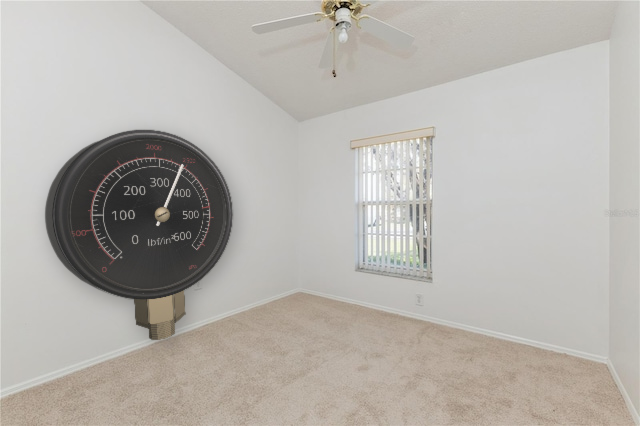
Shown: 350 psi
